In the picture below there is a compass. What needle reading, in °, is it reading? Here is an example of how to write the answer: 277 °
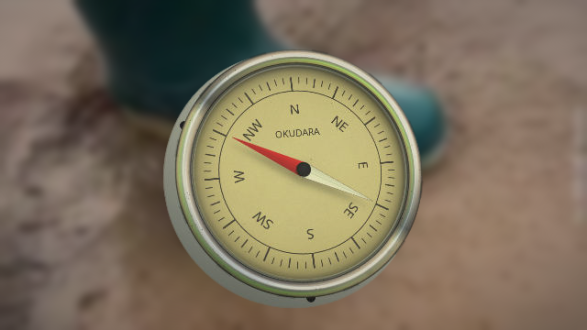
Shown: 300 °
